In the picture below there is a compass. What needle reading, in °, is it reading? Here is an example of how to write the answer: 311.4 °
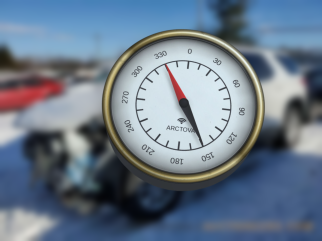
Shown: 330 °
